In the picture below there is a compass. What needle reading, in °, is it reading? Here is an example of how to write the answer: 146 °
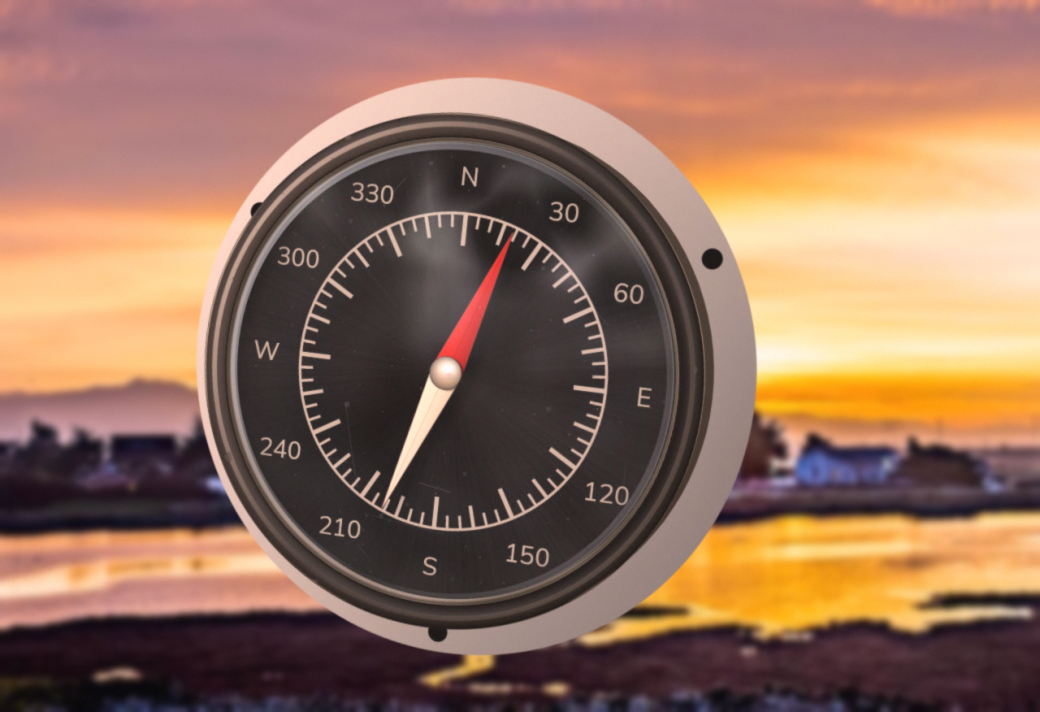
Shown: 20 °
